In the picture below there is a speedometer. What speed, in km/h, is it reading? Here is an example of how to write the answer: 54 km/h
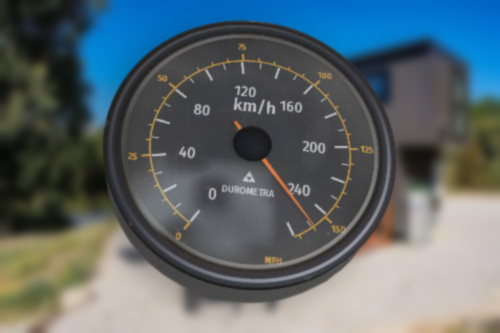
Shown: 250 km/h
